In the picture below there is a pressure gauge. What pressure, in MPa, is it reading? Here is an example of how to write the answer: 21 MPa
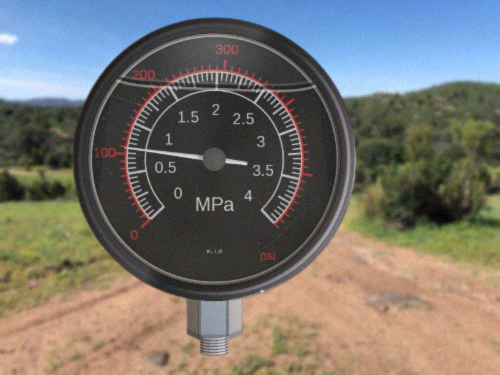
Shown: 0.75 MPa
